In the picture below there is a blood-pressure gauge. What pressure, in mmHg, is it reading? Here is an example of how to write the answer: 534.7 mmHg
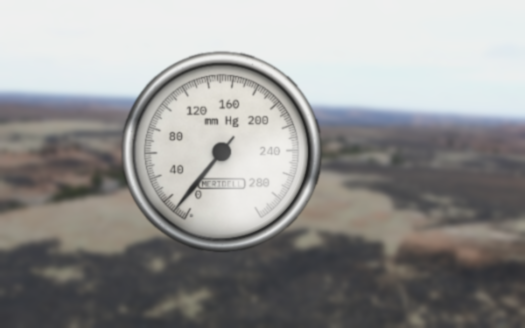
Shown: 10 mmHg
